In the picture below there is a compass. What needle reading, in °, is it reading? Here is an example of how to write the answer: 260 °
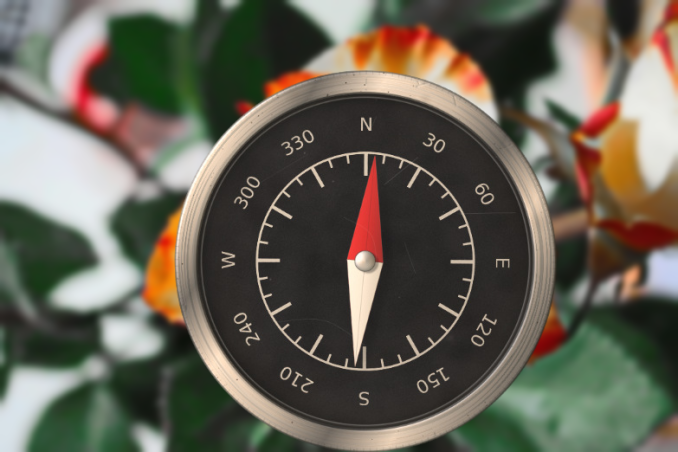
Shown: 5 °
